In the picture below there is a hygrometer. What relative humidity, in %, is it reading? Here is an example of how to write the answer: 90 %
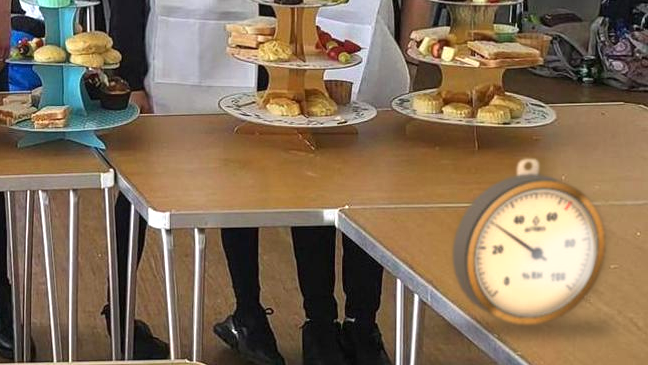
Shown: 30 %
